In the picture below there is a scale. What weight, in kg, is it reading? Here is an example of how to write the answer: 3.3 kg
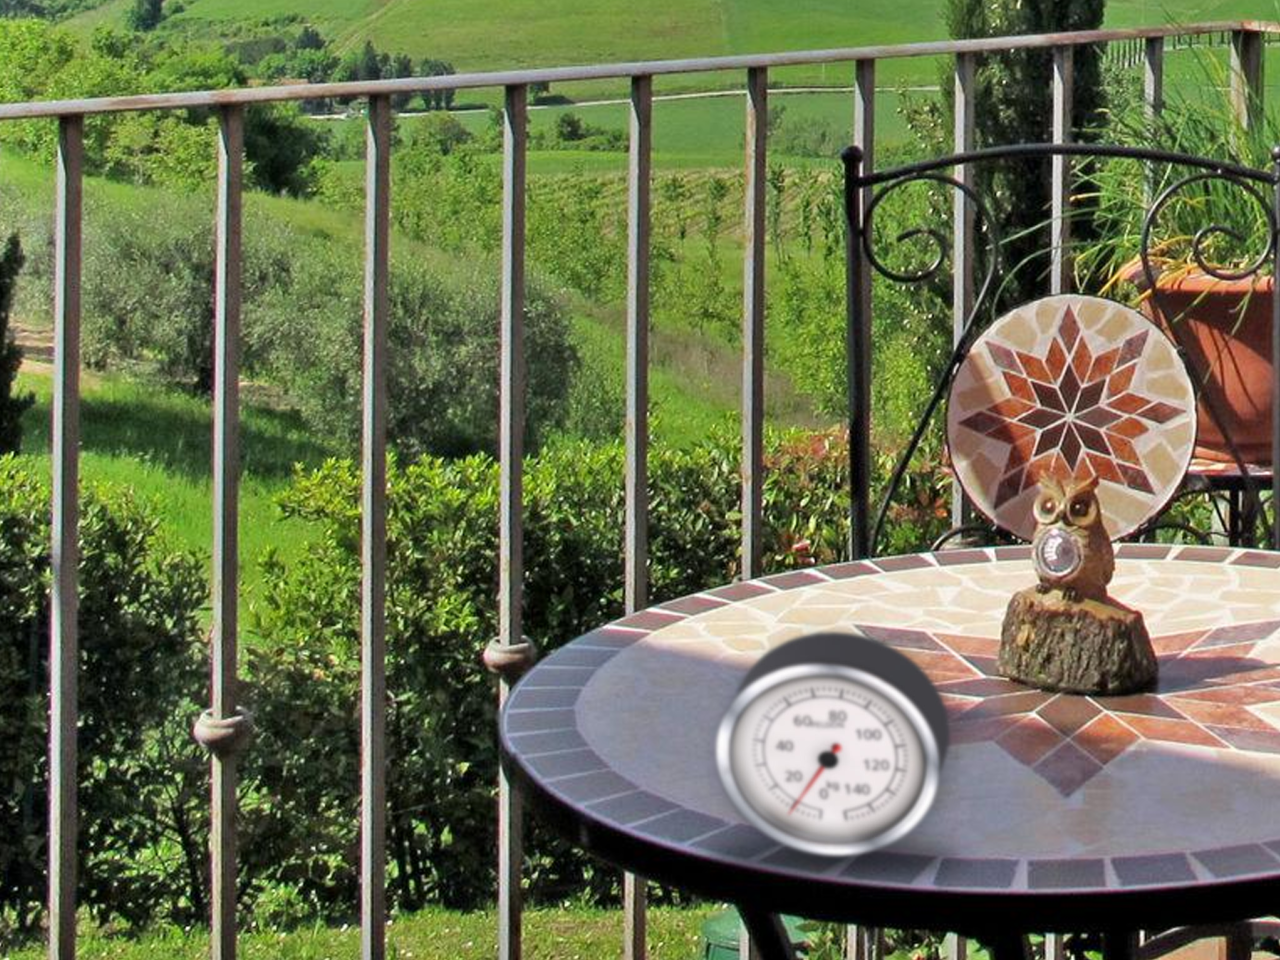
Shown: 10 kg
